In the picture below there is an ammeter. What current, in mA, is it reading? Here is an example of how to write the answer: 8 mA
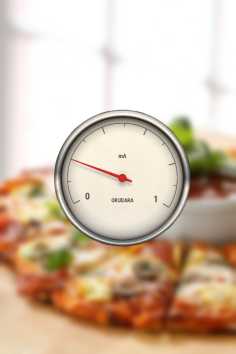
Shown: 0.2 mA
